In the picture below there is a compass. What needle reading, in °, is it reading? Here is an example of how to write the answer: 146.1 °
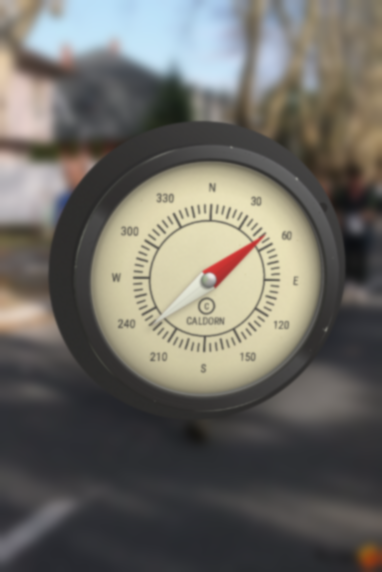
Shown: 50 °
